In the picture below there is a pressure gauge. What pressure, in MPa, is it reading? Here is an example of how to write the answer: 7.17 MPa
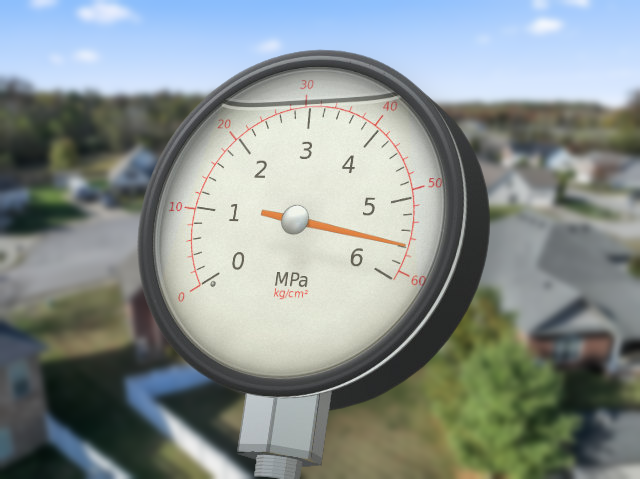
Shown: 5.6 MPa
